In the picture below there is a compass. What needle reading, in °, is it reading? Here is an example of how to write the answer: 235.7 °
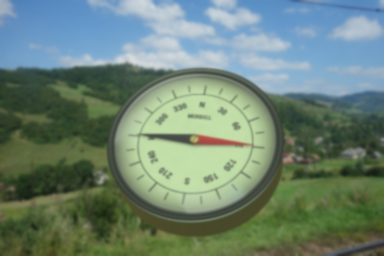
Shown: 90 °
